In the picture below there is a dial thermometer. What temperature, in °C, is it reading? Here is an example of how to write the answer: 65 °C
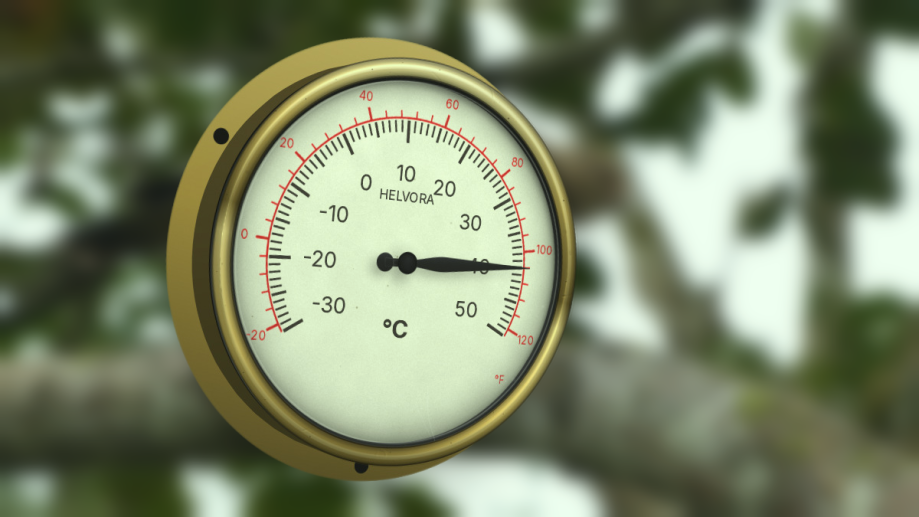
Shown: 40 °C
